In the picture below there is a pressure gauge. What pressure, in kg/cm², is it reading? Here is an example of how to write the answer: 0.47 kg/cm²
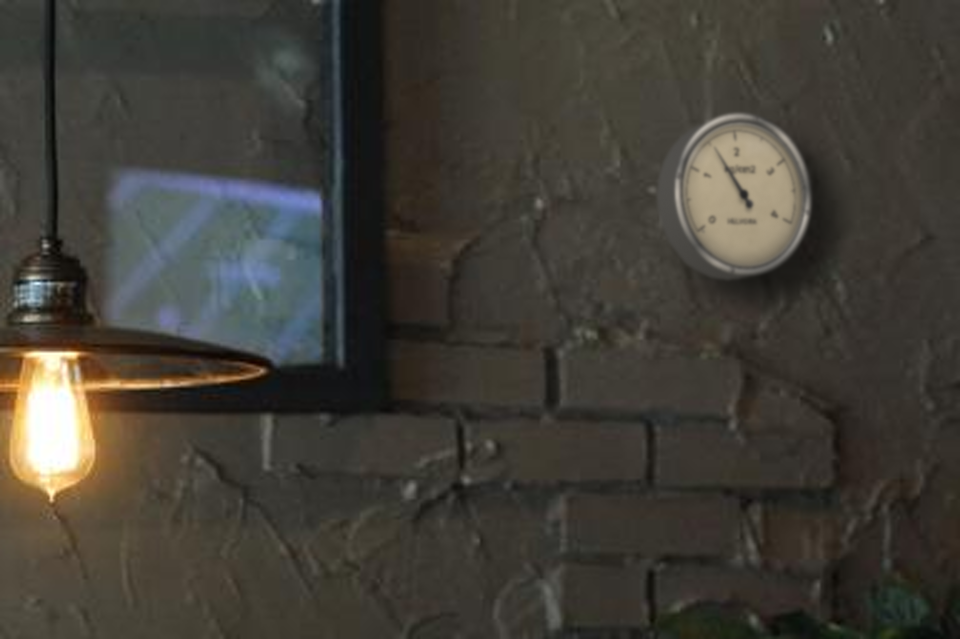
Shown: 1.5 kg/cm²
